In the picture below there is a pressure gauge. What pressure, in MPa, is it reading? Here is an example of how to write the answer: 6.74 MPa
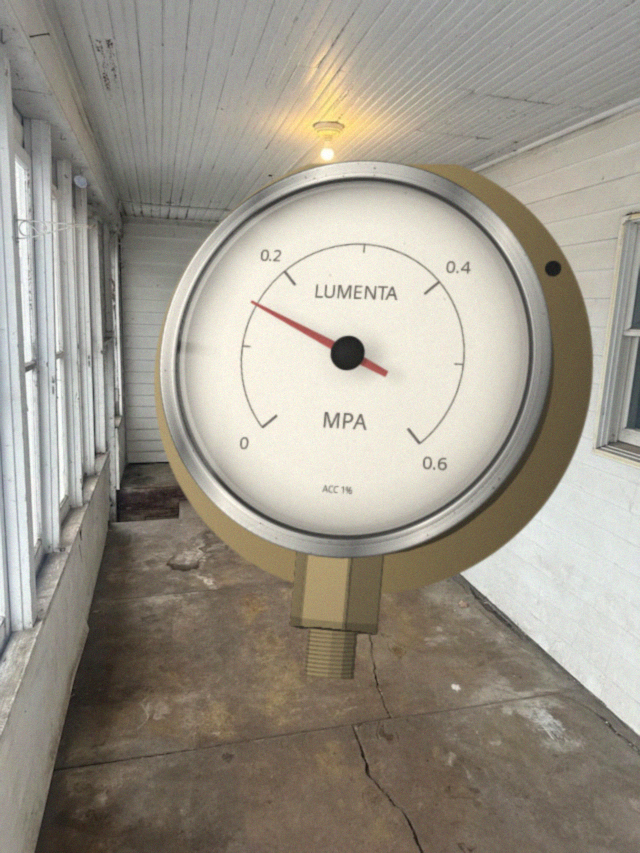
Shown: 0.15 MPa
